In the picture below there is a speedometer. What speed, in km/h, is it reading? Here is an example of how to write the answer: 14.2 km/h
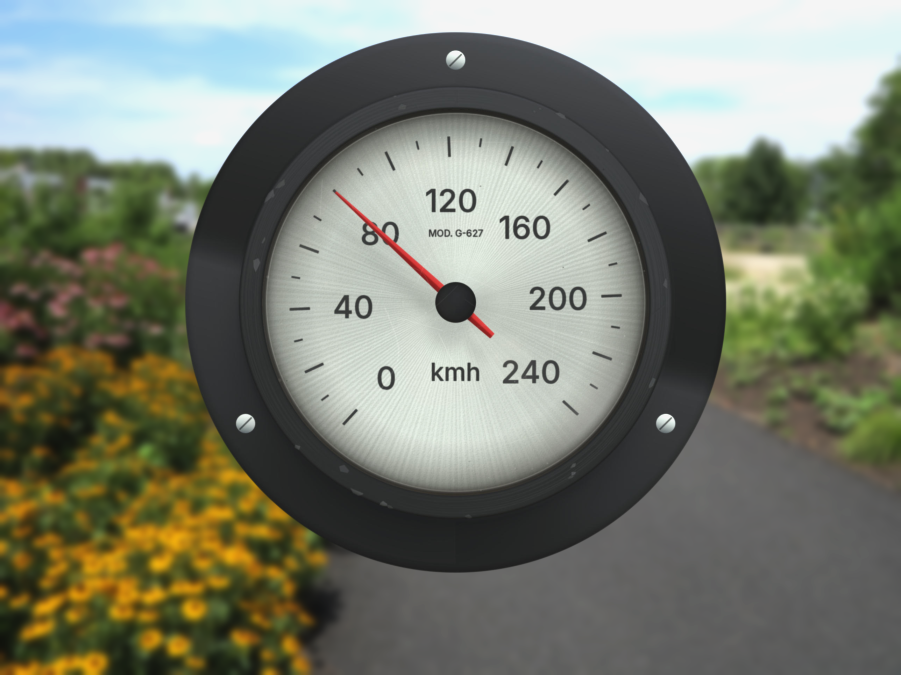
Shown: 80 km/h
